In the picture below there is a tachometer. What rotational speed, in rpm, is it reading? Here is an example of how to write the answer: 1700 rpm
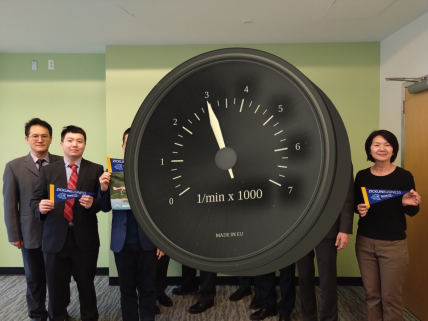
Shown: 3000 rpm
